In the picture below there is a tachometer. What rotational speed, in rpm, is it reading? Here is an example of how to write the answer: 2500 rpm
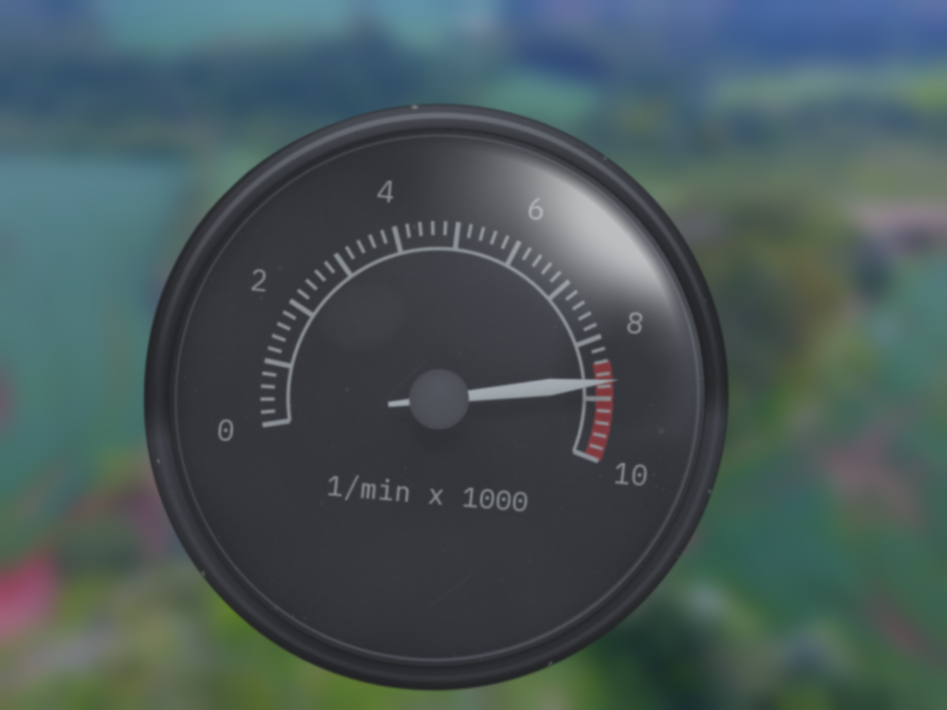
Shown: 8700 rpm
